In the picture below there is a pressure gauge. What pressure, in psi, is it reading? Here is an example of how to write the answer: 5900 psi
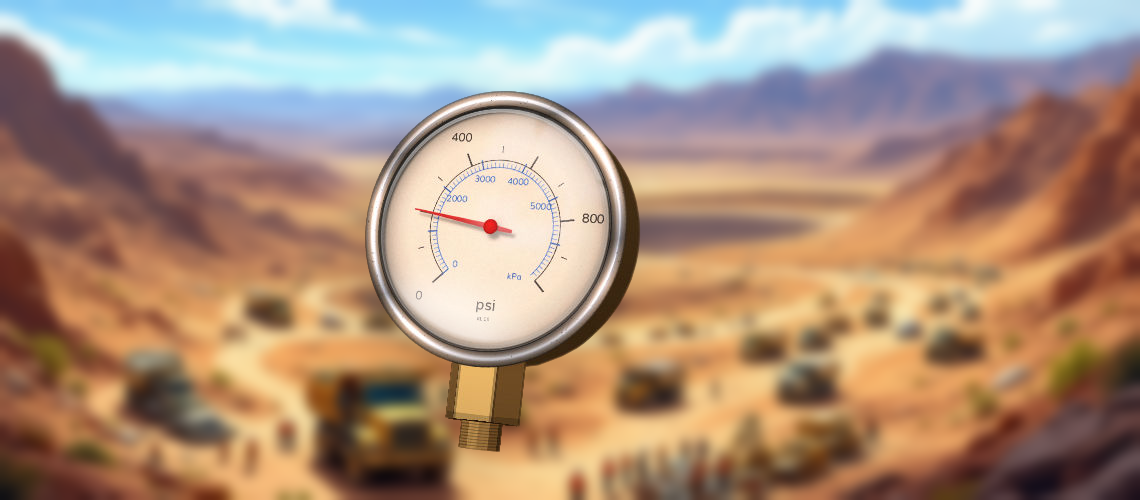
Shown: 200 psi
